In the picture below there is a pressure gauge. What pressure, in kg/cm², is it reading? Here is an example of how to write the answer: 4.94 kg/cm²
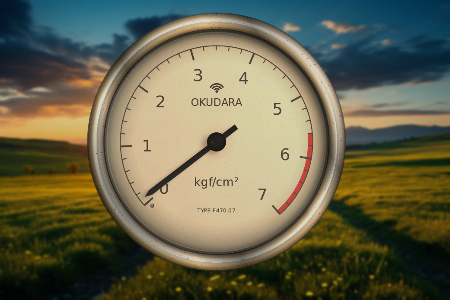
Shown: 0.1 kg/cm²
